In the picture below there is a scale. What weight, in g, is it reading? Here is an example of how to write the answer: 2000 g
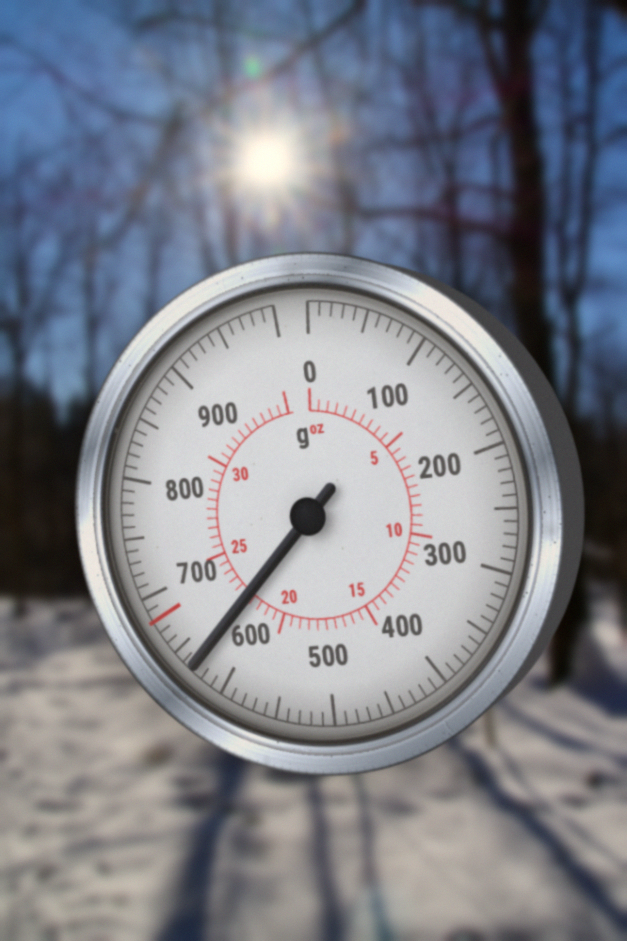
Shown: 630 g
